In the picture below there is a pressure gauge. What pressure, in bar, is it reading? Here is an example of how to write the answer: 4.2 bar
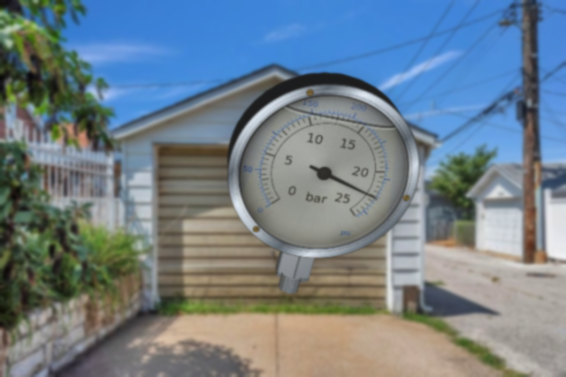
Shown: 22.5 bar
